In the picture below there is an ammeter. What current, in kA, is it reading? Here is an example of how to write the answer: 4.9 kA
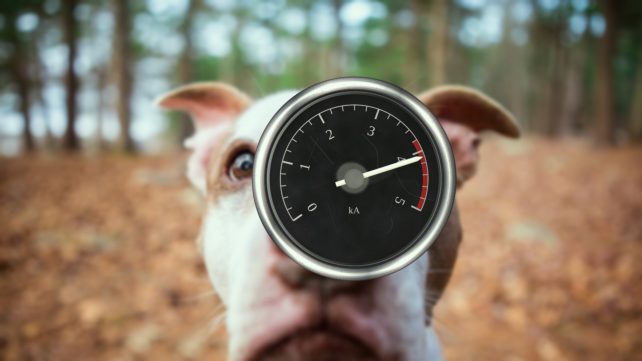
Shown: 4.1 kA
